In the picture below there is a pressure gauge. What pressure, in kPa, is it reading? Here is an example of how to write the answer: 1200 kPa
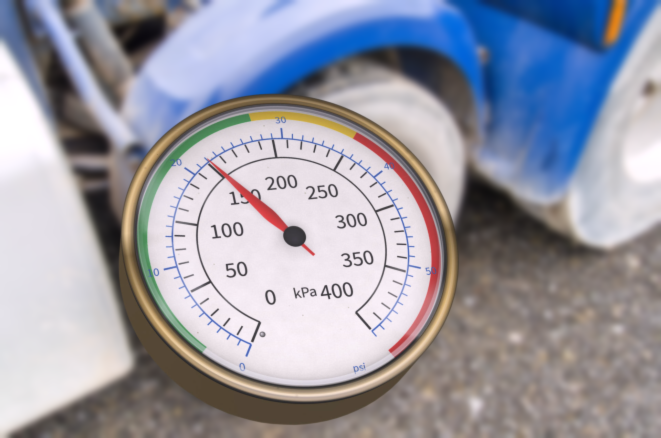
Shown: 150 kPa
